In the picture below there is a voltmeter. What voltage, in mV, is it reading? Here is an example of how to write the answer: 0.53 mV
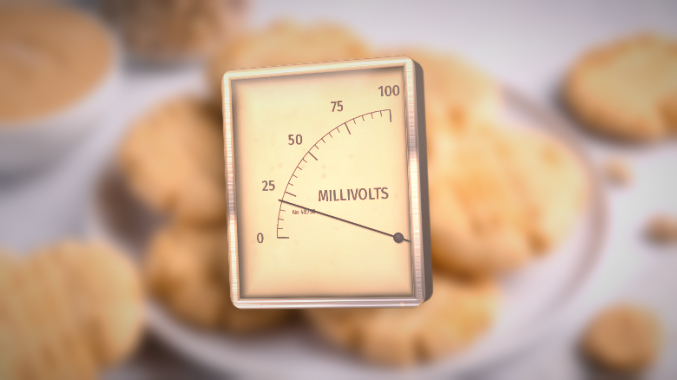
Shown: 20 mV
